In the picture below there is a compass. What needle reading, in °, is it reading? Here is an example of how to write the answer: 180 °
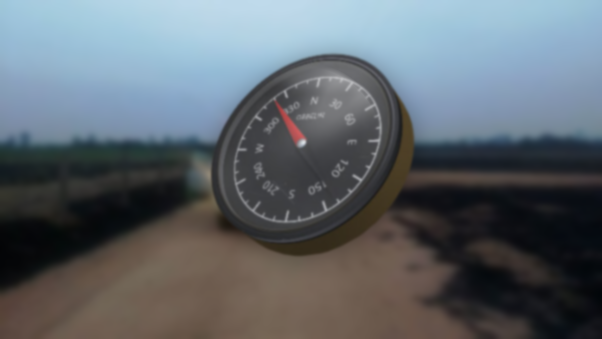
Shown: 320 °
